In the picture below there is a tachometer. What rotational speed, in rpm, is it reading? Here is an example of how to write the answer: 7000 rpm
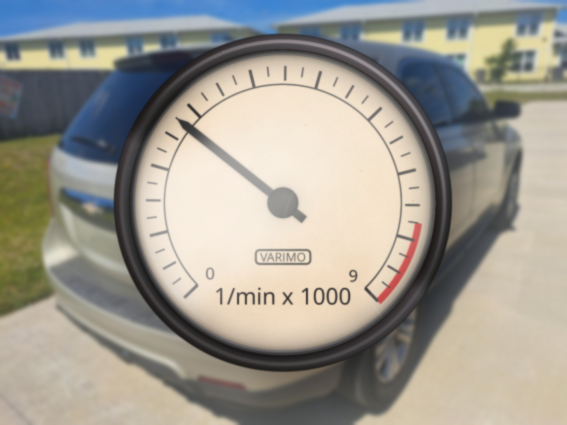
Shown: 2750 rpm
